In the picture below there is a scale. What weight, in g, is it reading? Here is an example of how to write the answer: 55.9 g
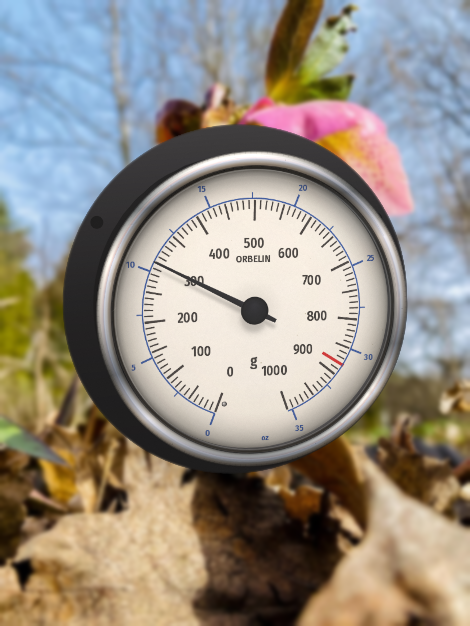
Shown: 300 g
